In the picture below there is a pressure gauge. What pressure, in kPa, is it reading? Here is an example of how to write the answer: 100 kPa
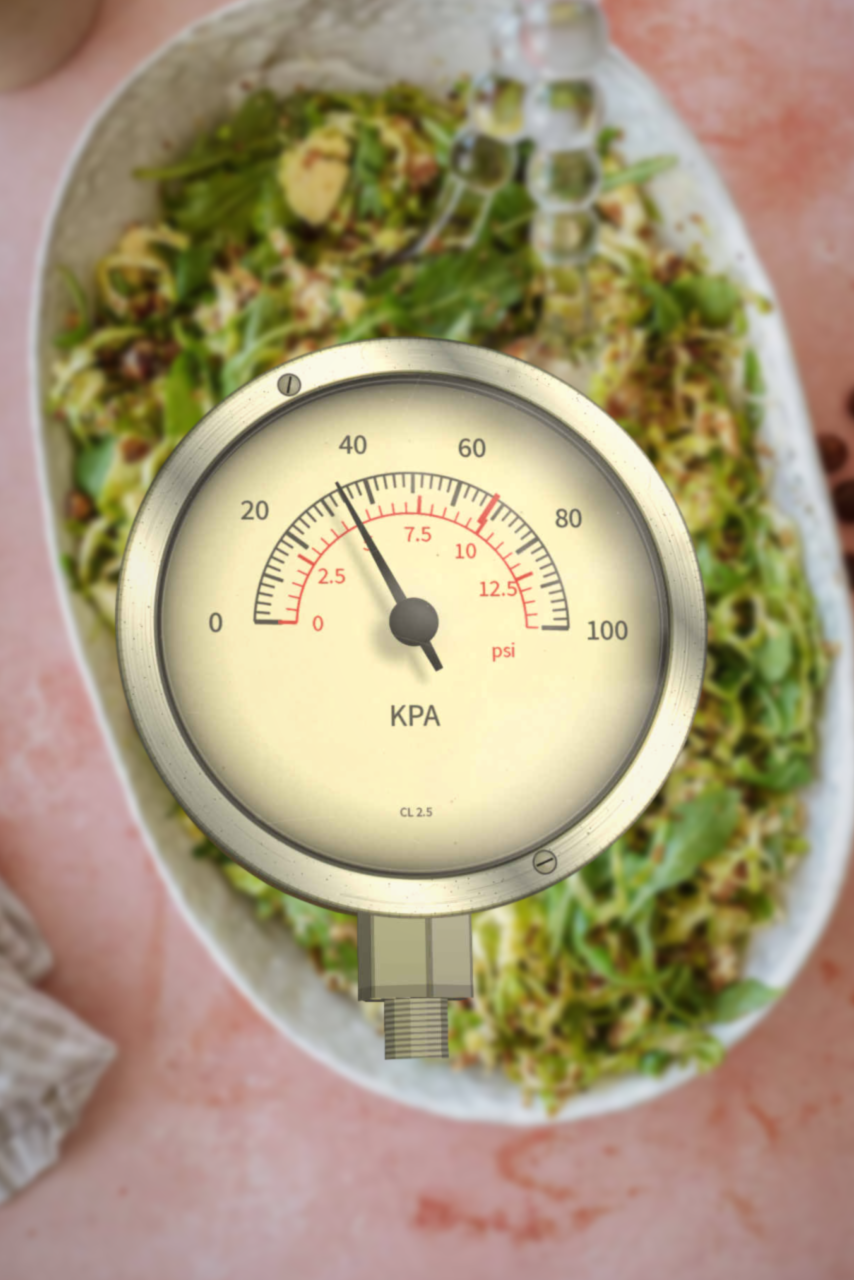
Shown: 34 kPa
